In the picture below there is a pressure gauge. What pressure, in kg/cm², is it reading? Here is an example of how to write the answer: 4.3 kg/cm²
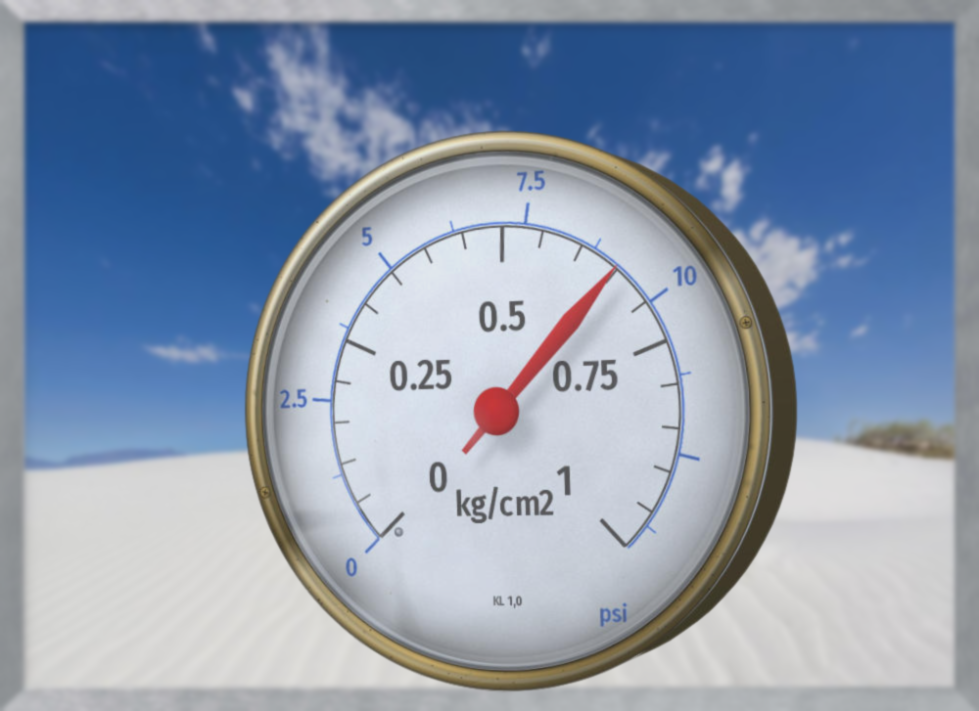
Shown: 0.65 kg/cm²
